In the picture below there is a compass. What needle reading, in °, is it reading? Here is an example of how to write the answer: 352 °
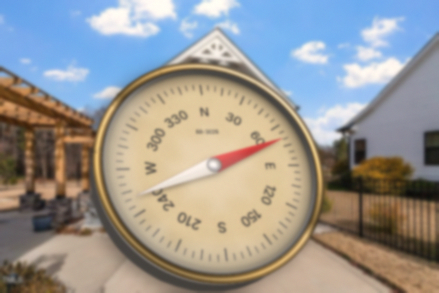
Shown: 70 °
